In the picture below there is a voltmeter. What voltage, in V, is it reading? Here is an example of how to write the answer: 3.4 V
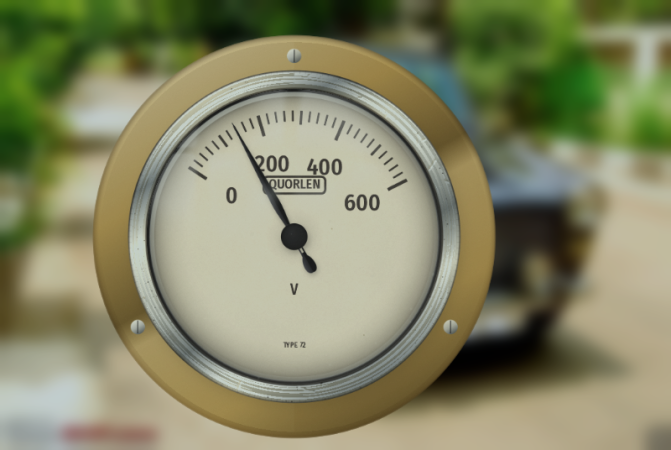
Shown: 140 V
